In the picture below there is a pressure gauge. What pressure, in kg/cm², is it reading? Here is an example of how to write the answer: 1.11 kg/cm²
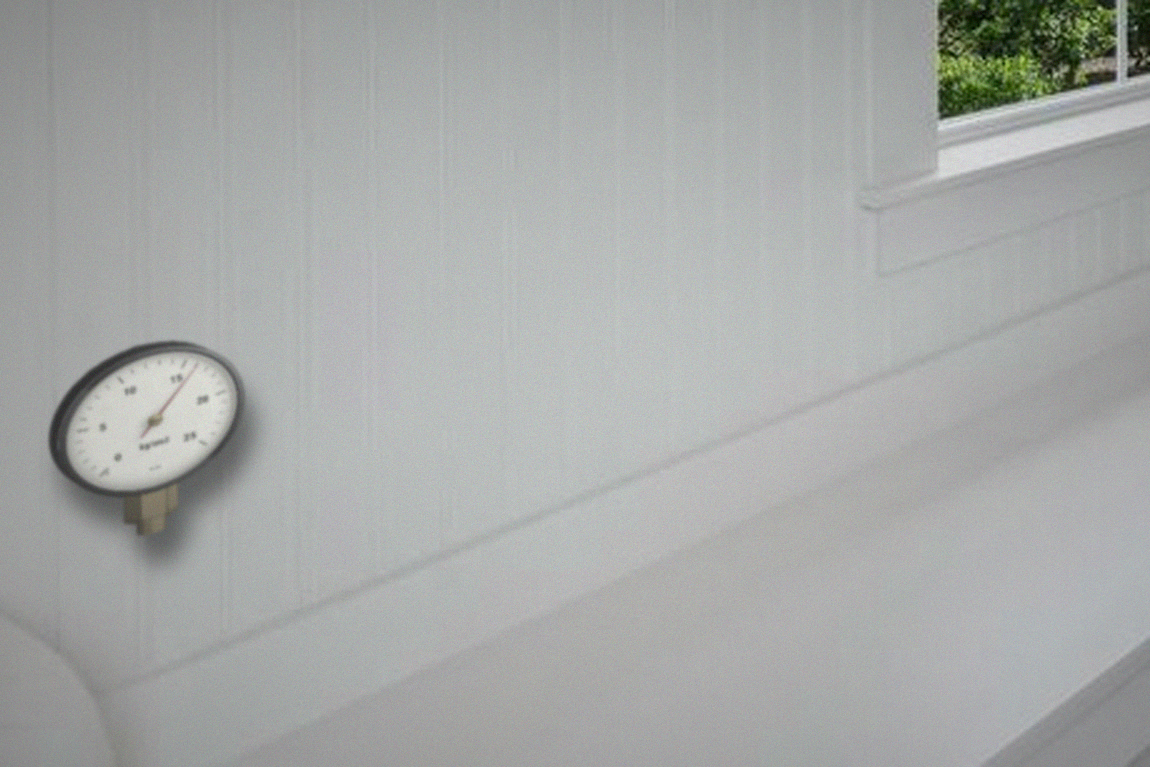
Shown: 16 kg/cm²
